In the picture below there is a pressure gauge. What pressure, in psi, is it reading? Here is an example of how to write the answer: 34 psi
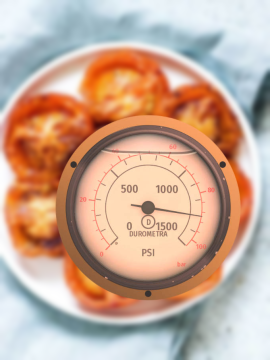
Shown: 1300 psi
